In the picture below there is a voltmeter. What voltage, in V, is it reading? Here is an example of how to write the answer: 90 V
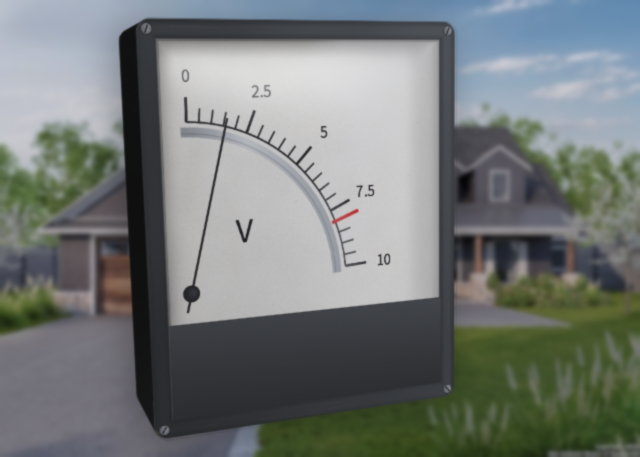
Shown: 1.5 V
